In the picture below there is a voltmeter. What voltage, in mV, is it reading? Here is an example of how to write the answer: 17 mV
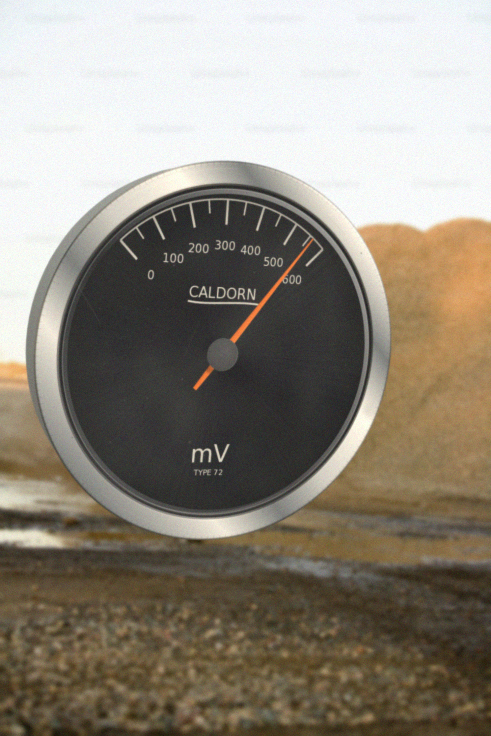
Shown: 550 mV
